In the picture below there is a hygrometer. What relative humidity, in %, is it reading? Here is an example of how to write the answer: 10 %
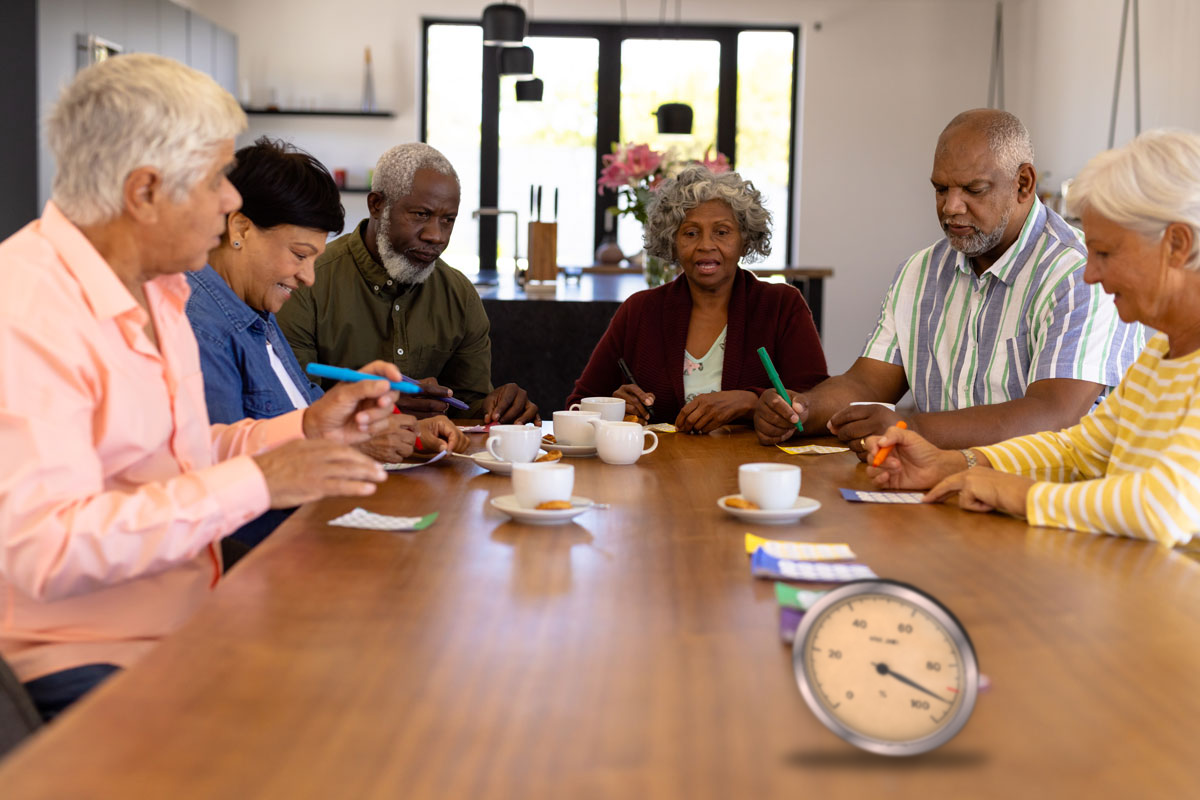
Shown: 92 %
